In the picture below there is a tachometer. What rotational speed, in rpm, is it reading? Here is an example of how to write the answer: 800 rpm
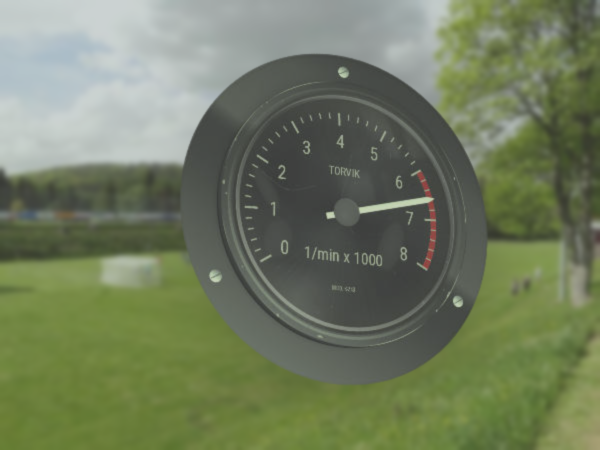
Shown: 6600 rpm
